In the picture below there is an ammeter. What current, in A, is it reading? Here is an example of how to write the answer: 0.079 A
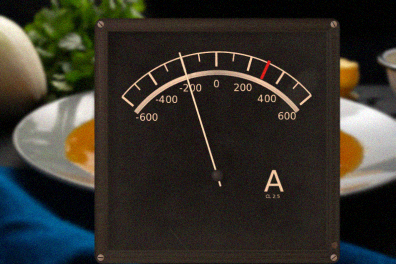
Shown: -200 A
